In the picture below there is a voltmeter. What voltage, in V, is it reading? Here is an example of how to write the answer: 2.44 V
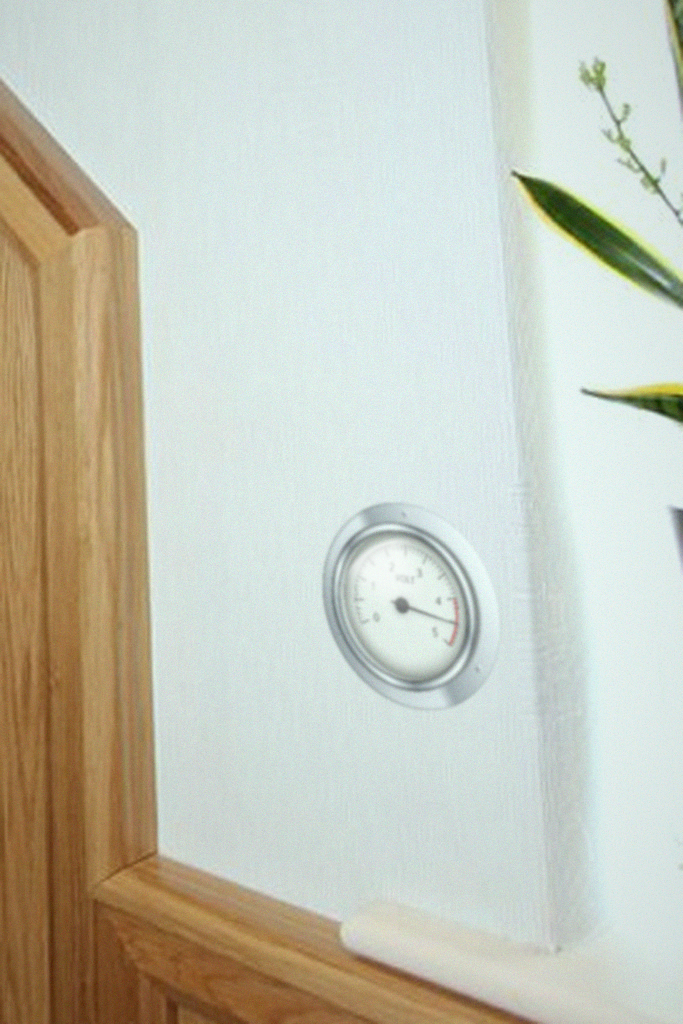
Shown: 4.5 V
